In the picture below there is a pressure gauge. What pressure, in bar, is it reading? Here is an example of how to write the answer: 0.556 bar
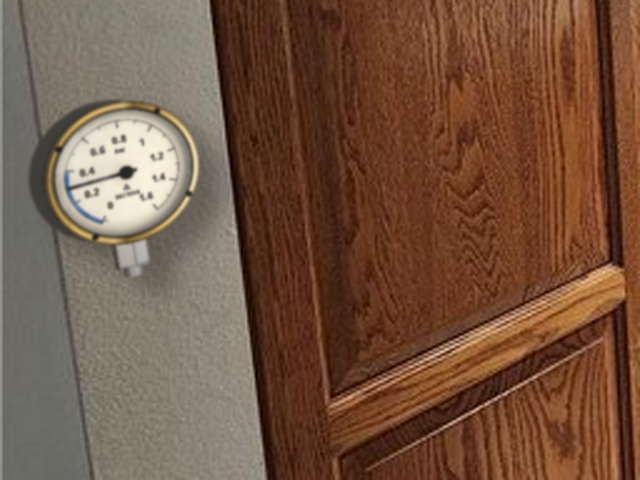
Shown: 0.3 bar
